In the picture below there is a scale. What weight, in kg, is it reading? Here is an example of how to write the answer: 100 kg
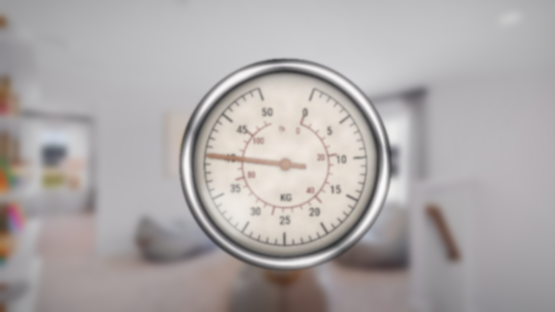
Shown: 40 kg
